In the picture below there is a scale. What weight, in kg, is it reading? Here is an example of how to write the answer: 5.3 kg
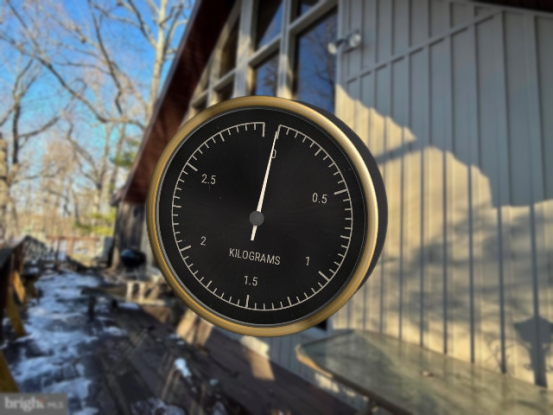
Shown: 0 kg
